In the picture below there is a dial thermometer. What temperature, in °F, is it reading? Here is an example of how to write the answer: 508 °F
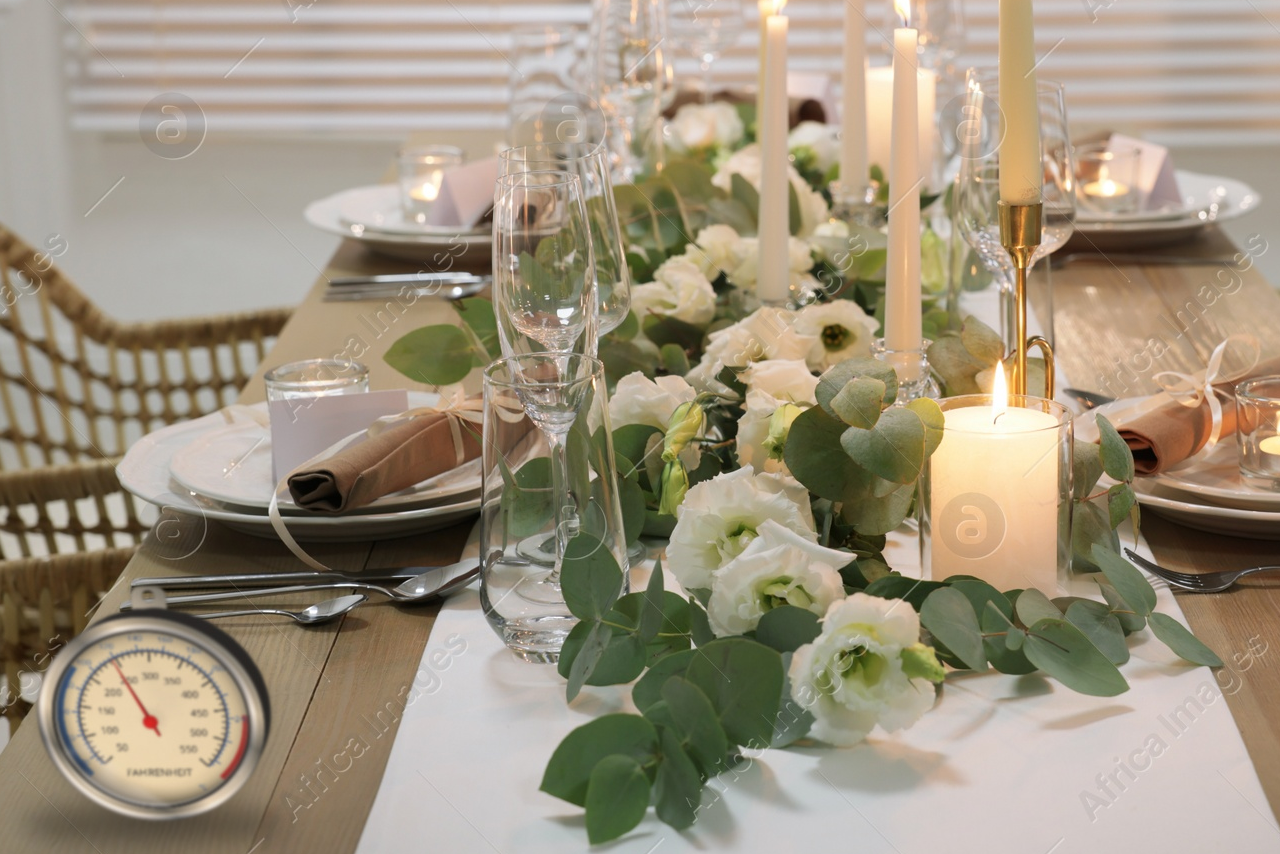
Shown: 250 °F
